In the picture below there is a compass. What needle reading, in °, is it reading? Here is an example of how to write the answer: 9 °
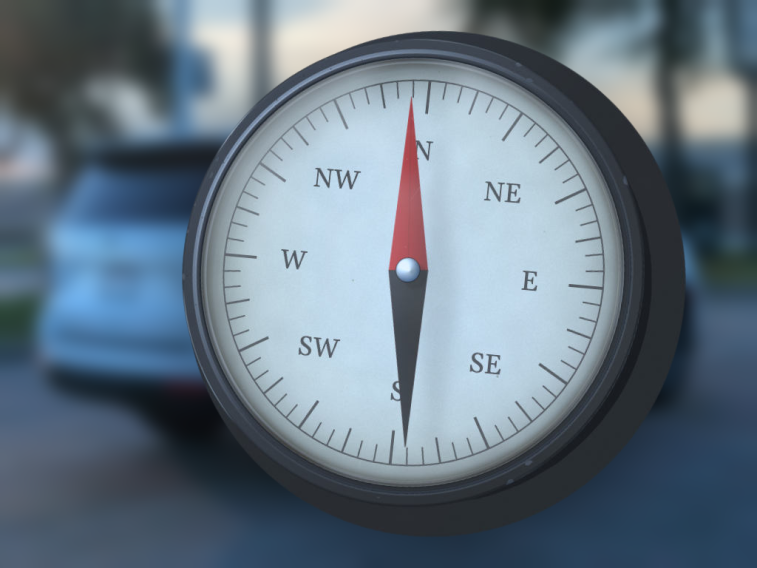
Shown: 355 °
